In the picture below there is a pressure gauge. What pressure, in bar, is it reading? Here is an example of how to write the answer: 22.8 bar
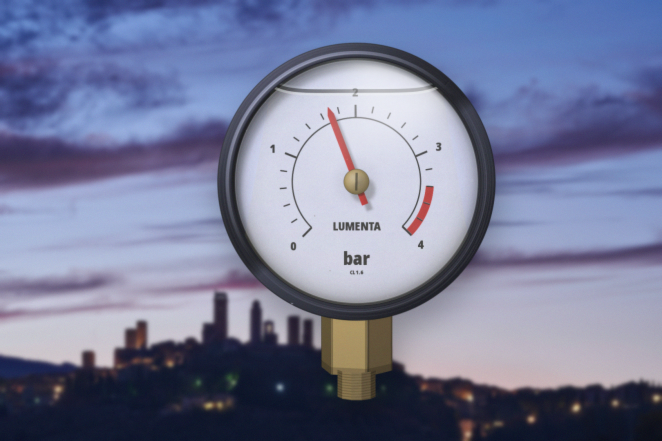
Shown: 1.7 bar
